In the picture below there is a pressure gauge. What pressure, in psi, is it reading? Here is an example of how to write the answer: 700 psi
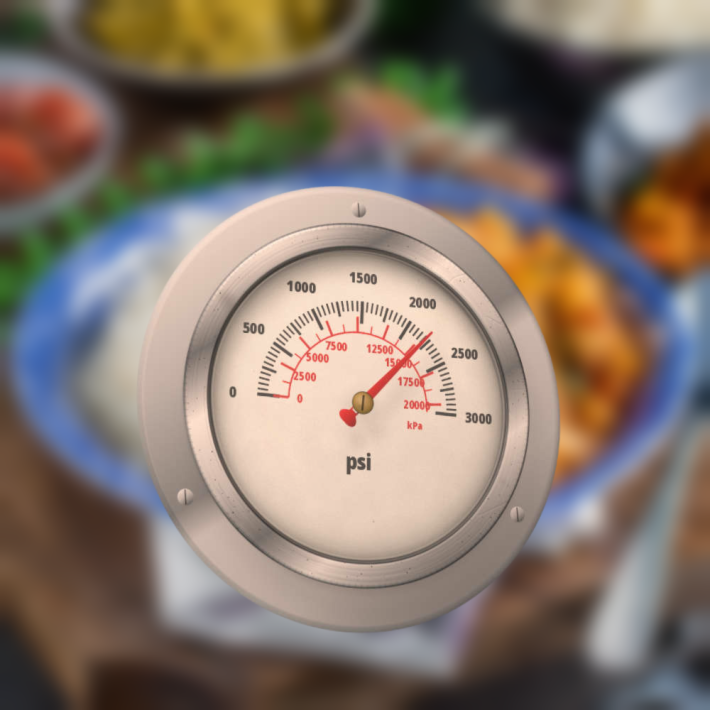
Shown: 2200 psi
